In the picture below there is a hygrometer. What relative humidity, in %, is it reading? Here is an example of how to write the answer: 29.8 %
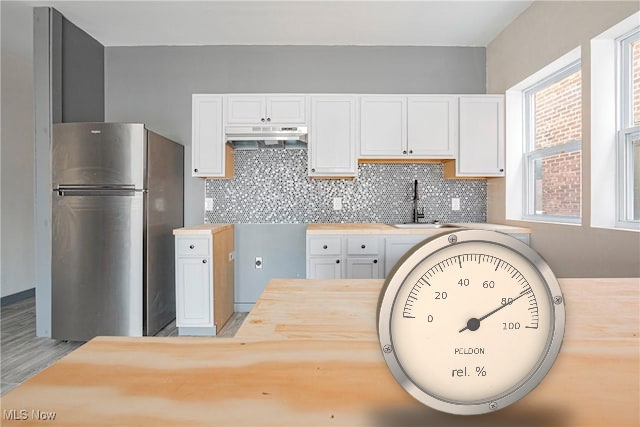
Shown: 80 %
